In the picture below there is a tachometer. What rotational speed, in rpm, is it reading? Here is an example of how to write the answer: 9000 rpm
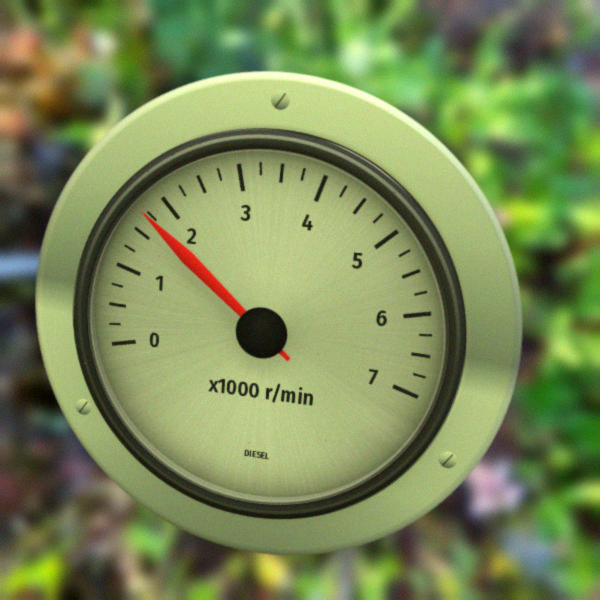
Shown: 1750 rpm
